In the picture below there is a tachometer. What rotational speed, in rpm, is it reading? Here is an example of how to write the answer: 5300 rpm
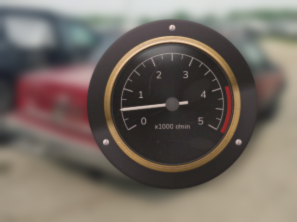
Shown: 500 rpm
